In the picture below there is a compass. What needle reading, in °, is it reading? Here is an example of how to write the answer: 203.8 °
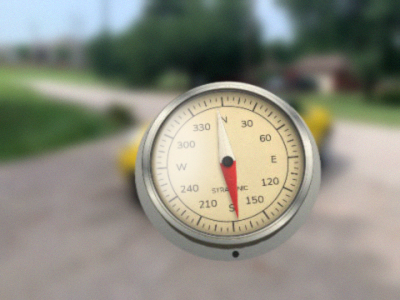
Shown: 175 °
